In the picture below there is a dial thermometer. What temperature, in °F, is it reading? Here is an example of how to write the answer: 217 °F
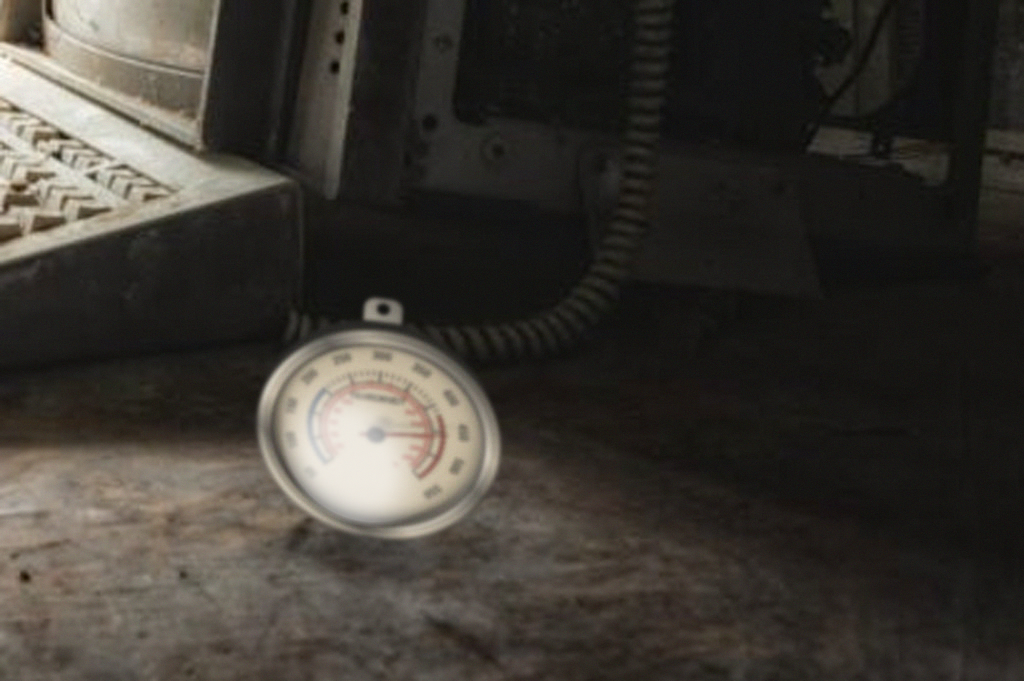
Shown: 450 °F
